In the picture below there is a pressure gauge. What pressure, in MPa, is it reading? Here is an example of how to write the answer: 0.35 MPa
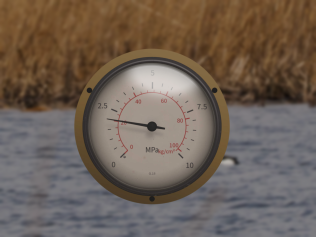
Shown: 2 MPa
